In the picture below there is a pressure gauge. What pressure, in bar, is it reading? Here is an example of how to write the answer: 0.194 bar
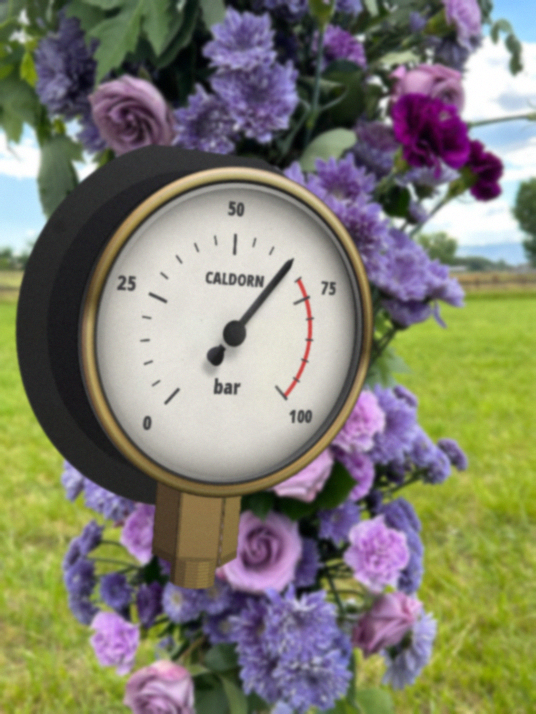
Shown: 65 bar
